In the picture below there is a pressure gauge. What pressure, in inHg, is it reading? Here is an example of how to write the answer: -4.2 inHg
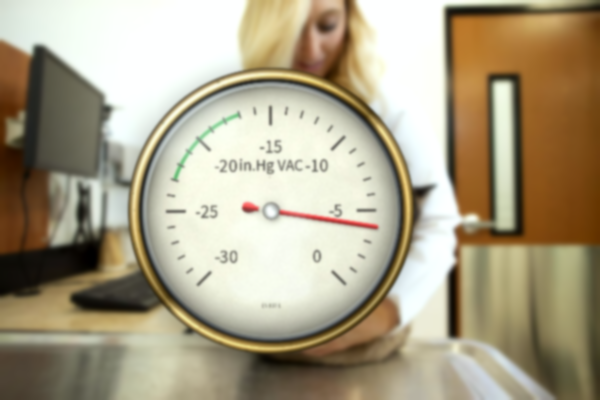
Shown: -4 inHg
